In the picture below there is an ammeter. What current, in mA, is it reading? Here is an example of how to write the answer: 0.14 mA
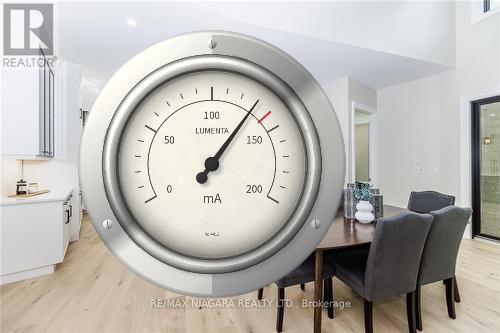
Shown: 130 mA
